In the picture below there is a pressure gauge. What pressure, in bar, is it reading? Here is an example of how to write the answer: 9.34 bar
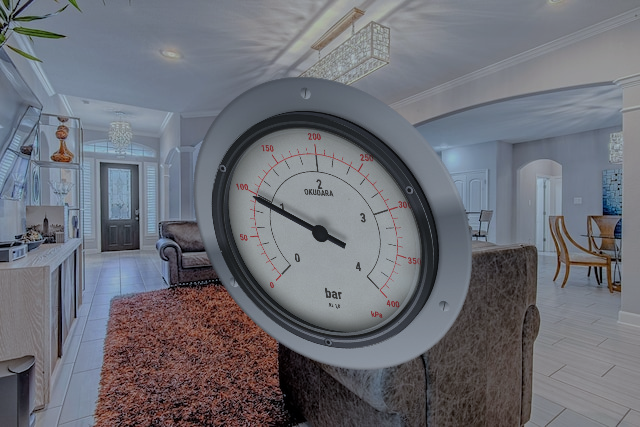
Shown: 1 bar
